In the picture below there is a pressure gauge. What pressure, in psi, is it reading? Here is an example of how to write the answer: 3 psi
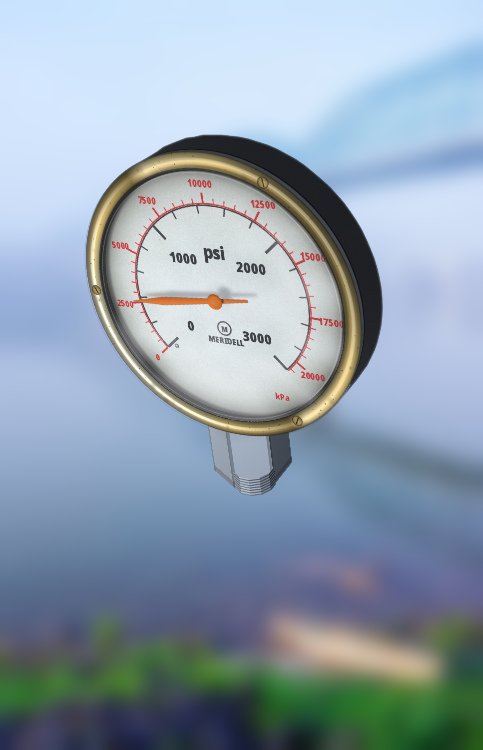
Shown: 400 psi
